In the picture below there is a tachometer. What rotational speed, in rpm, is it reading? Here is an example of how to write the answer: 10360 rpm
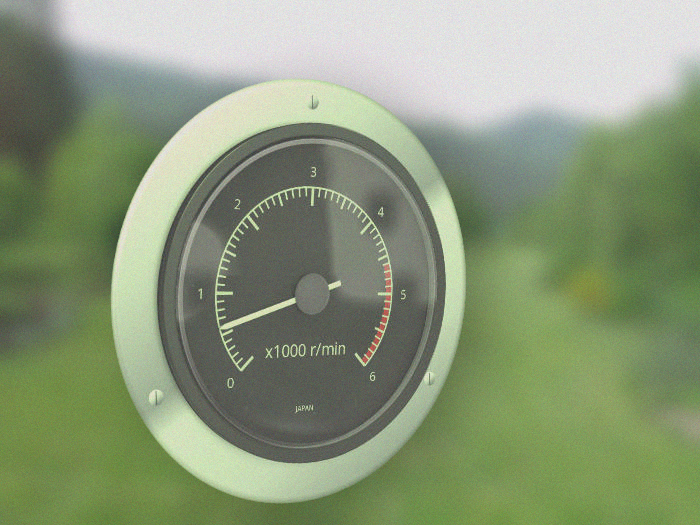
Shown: 600 rpm
